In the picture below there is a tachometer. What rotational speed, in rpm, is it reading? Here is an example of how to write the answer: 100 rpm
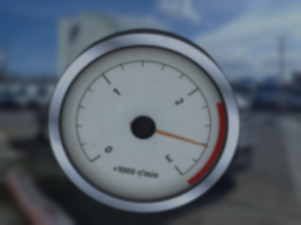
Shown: 2600 rpm
